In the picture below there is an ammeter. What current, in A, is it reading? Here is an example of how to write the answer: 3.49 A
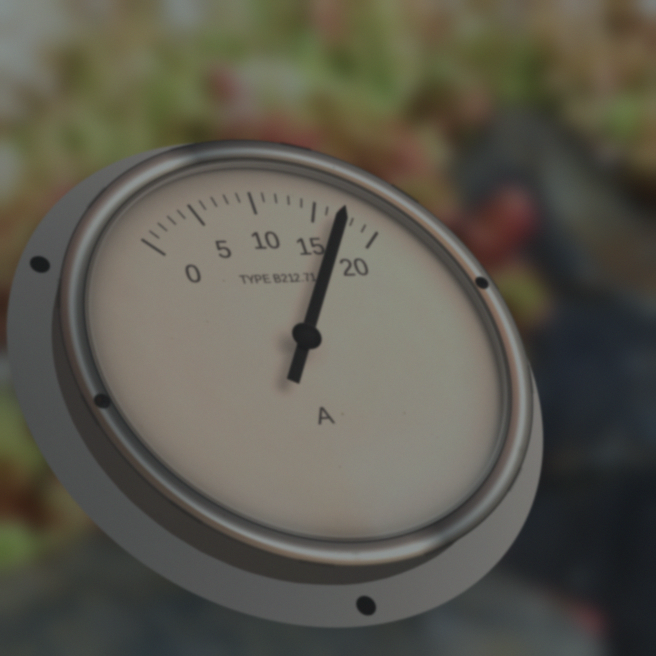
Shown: 17 A
